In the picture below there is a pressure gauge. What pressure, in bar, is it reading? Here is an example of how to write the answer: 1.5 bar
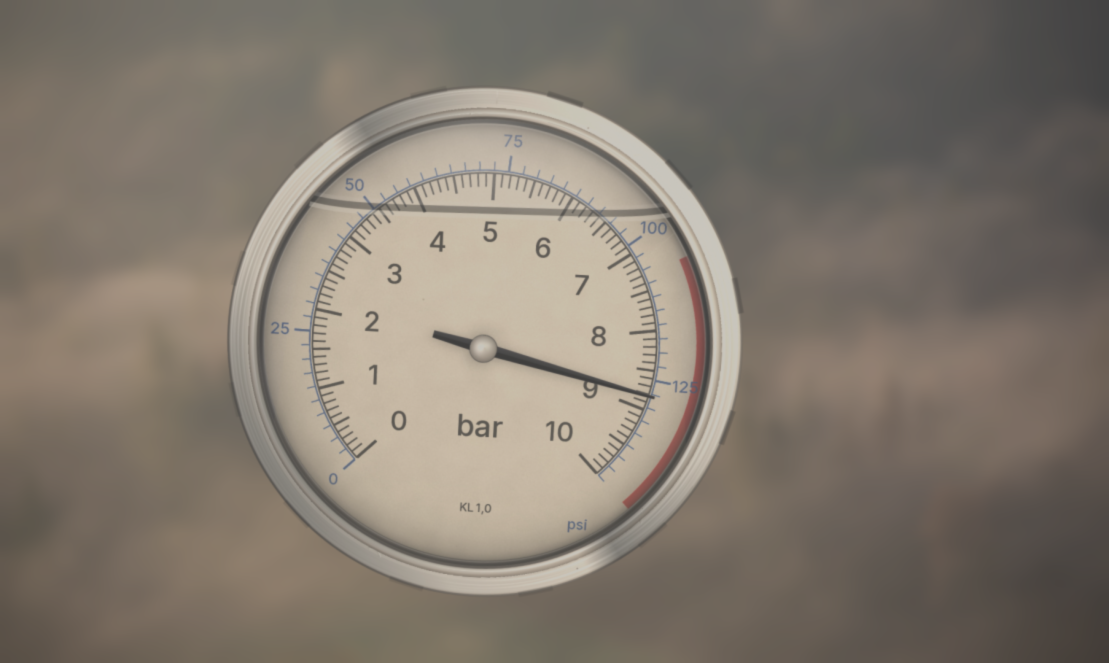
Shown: 8.8 bar
